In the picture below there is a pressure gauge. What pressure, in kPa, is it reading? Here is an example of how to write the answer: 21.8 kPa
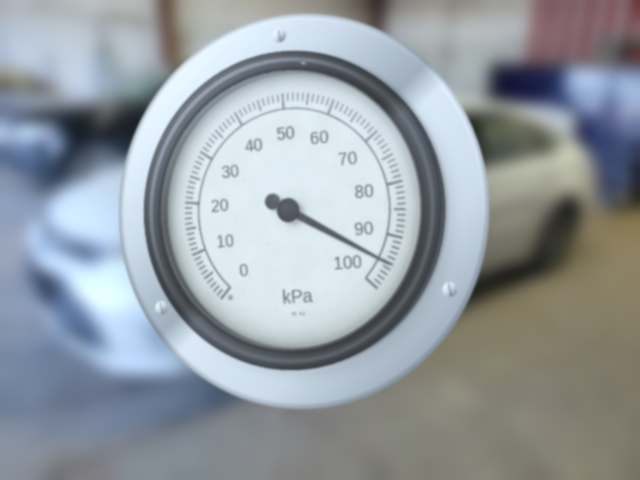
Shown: 95 kPa
